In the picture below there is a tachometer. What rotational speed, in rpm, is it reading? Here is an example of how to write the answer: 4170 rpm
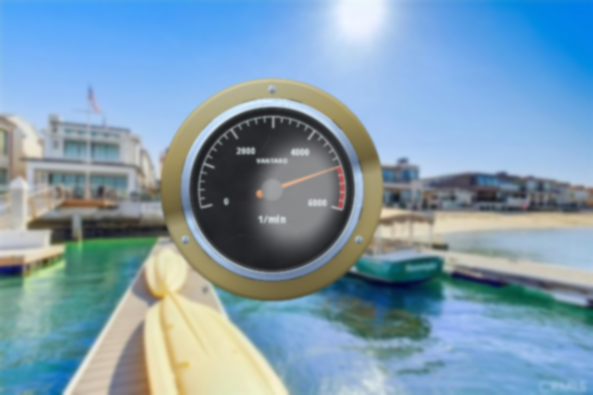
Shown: 5000 rpm
